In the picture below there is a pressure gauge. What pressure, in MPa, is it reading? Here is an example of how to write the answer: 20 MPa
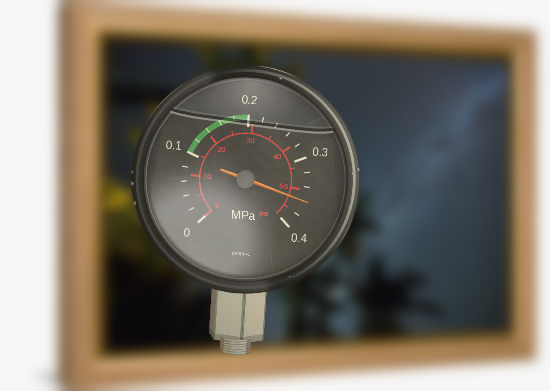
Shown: 0.36 MPa
